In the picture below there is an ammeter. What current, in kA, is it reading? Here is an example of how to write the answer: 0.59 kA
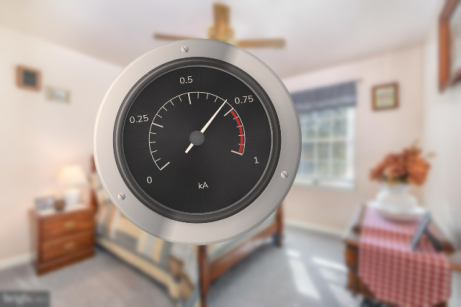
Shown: 0.7 kA
